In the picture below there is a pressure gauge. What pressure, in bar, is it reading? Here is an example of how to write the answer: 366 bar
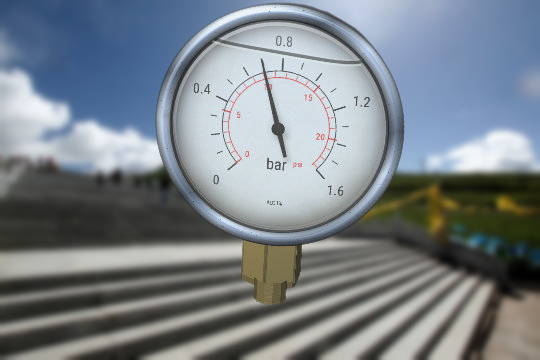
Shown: 0.7 bar
